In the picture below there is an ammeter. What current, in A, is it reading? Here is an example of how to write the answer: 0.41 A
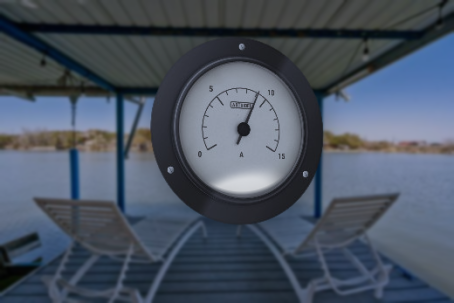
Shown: 9 A
